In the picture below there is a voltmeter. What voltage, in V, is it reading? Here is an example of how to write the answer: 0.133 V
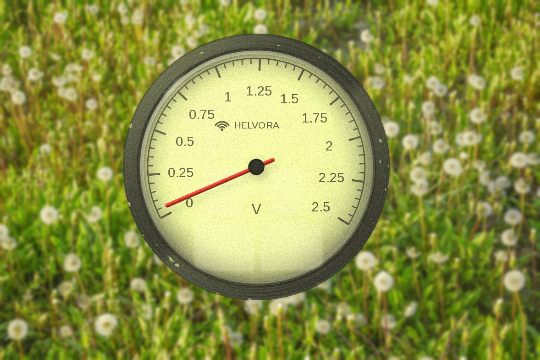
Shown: 0.05 V
